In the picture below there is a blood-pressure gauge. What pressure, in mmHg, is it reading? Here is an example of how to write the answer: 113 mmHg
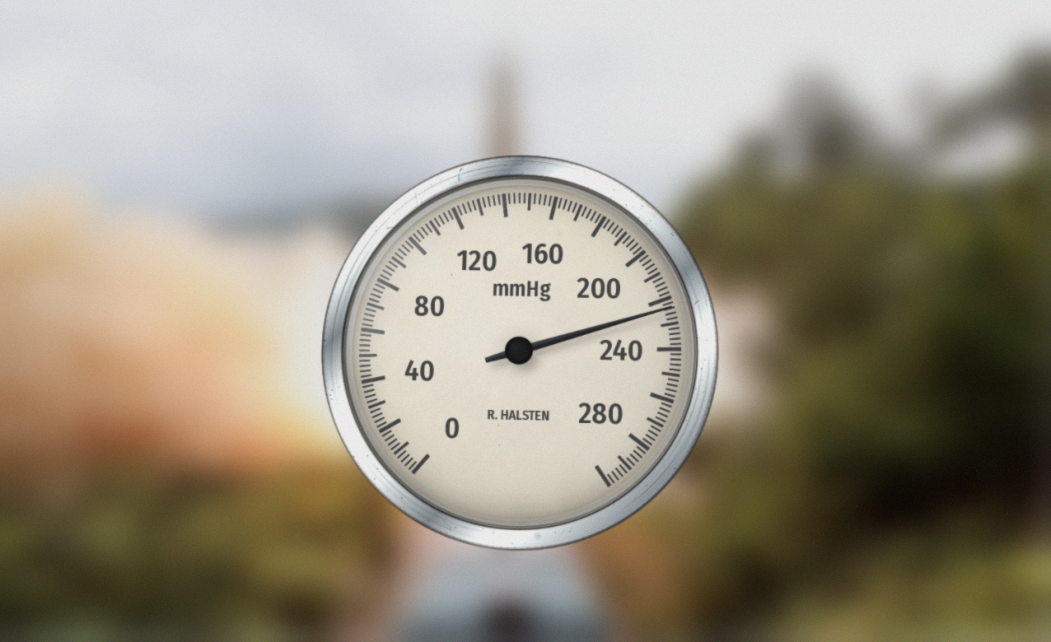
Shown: 224 mmHg
